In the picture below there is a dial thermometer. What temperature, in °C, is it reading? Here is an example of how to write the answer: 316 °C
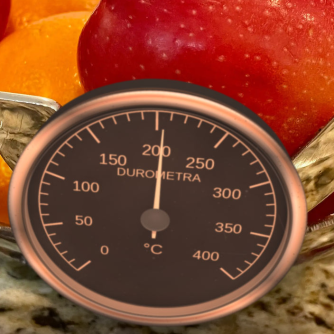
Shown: 205 °C
